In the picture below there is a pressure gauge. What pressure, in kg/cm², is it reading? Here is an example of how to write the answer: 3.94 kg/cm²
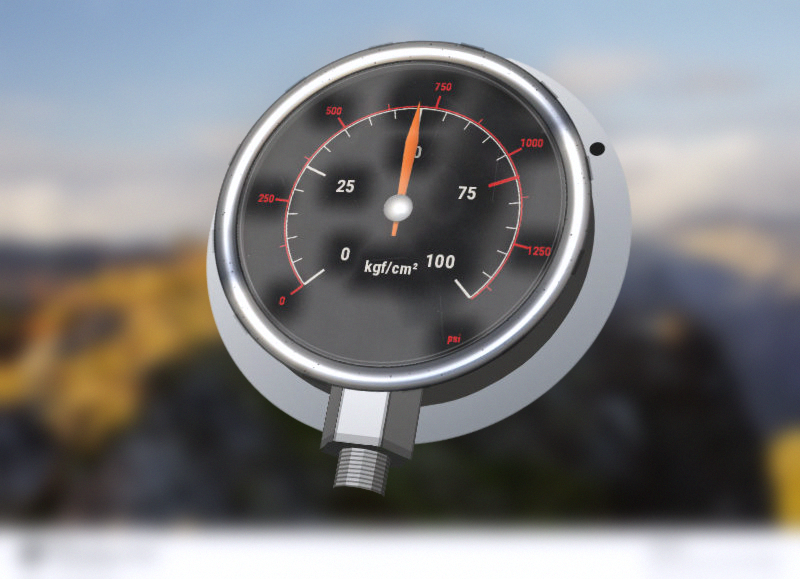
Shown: 50 kg/cm²
